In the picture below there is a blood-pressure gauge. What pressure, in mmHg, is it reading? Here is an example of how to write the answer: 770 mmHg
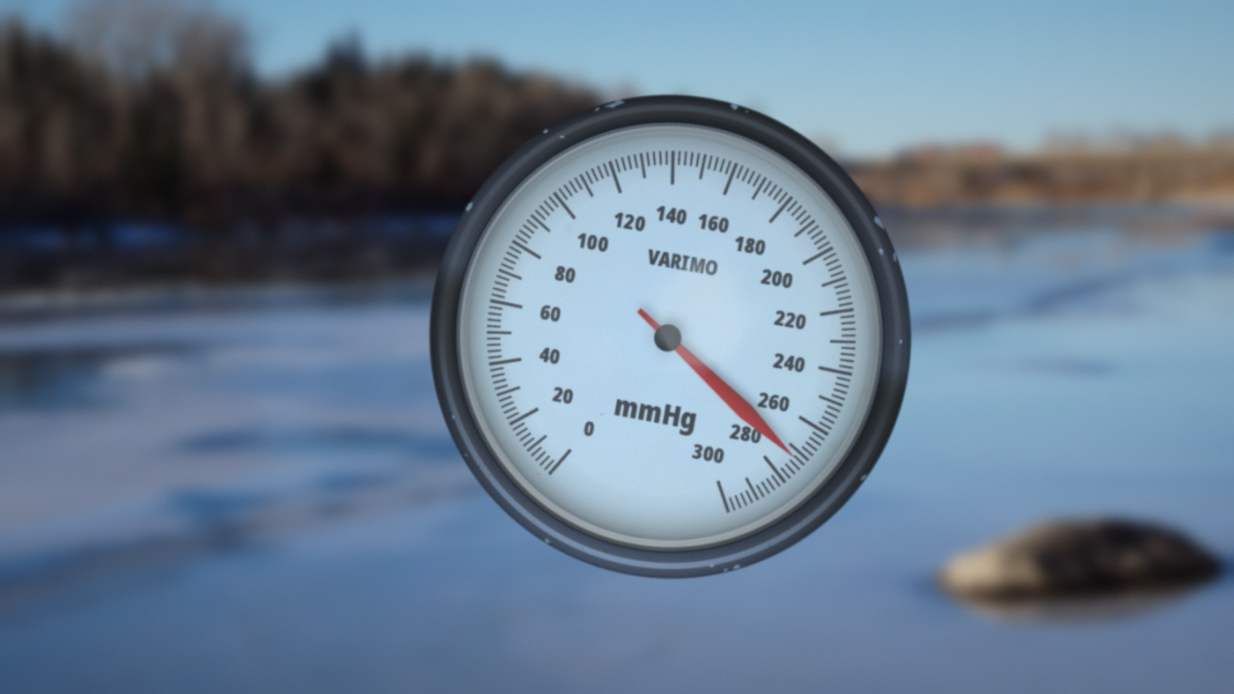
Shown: 272 mmHg
